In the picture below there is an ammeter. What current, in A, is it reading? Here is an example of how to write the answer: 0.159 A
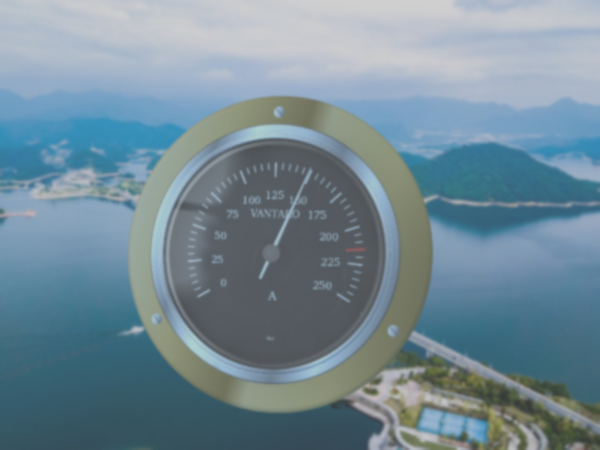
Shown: 150 A
